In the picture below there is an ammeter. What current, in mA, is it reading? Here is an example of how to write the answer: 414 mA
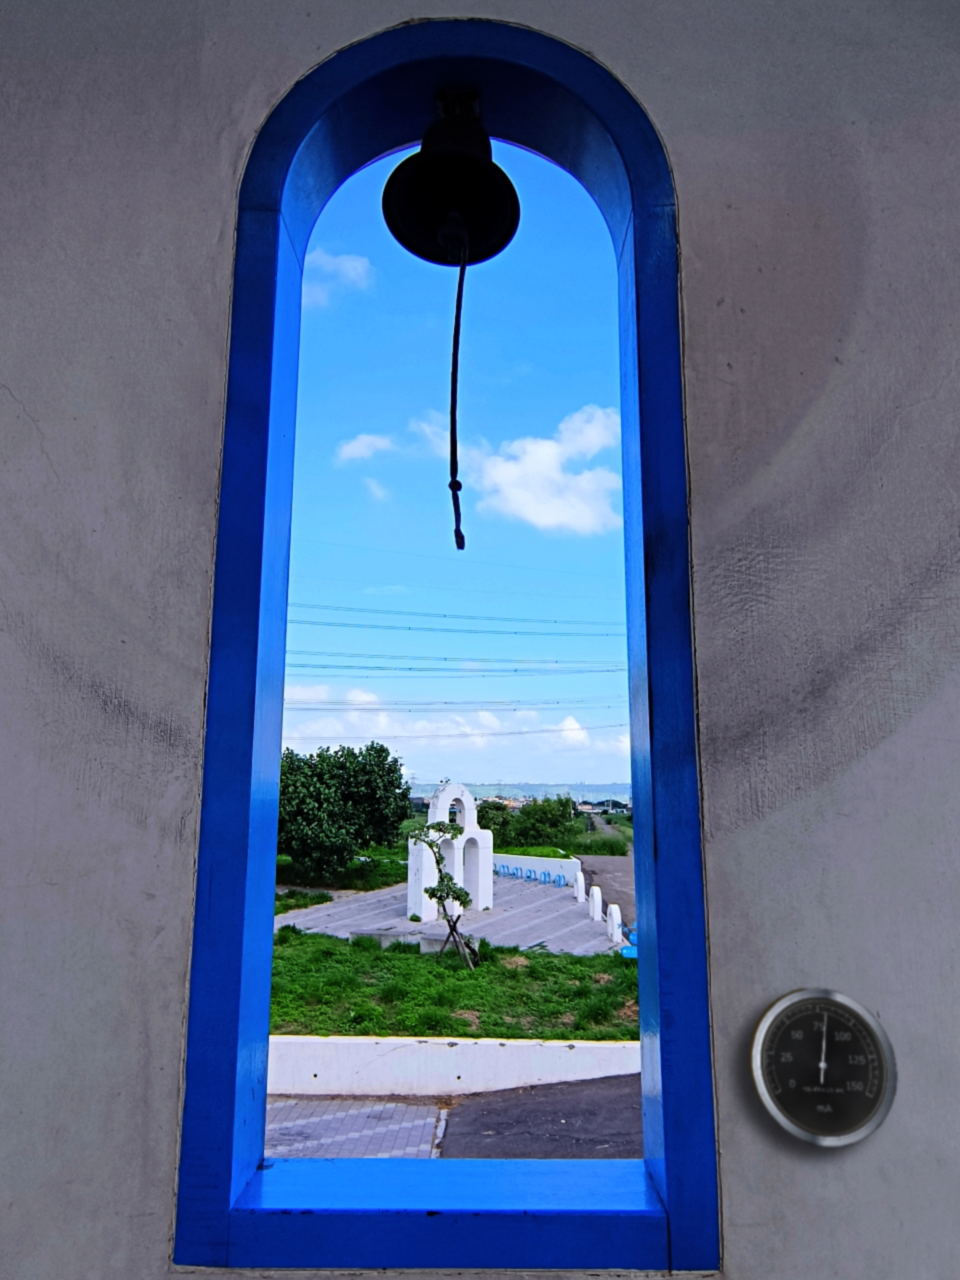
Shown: 80 mA
